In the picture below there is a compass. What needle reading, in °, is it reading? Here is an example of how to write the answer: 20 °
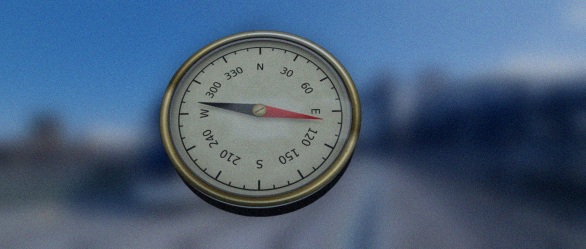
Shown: 100 °
